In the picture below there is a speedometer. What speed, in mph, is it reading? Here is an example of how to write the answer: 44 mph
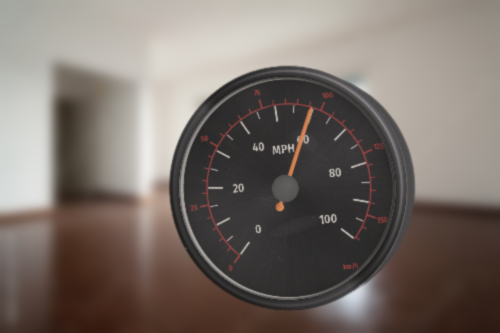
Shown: 60 mph
